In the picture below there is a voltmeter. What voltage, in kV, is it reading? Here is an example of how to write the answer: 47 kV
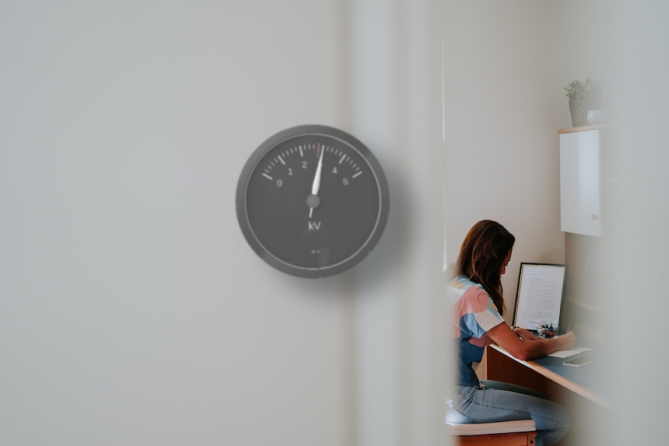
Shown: 3 kV
